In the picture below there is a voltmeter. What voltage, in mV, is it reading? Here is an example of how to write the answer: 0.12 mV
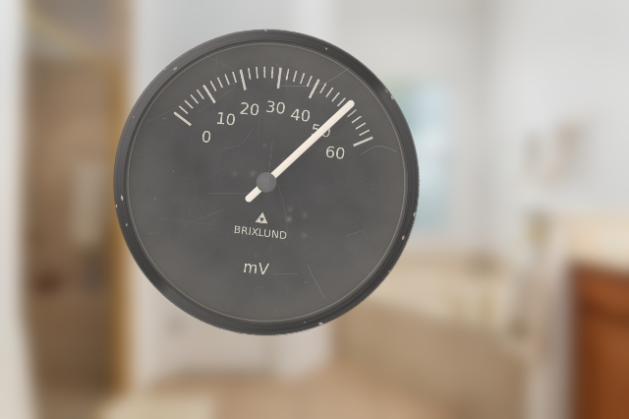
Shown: 50 mV
